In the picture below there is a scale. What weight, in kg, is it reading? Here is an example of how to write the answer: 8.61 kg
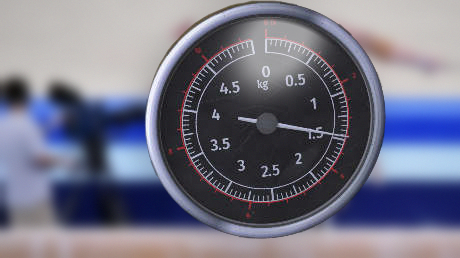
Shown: 1.45 kg
